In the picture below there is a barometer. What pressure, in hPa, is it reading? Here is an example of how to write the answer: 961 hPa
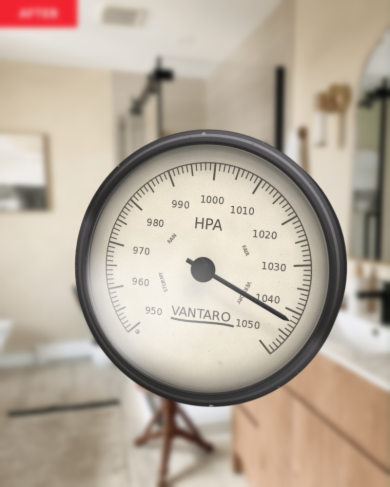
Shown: 1042 hPa
